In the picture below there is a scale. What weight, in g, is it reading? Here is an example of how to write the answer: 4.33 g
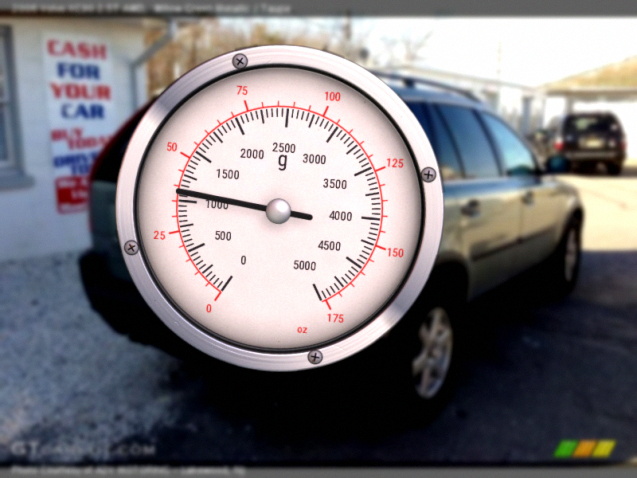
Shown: 1100 g
